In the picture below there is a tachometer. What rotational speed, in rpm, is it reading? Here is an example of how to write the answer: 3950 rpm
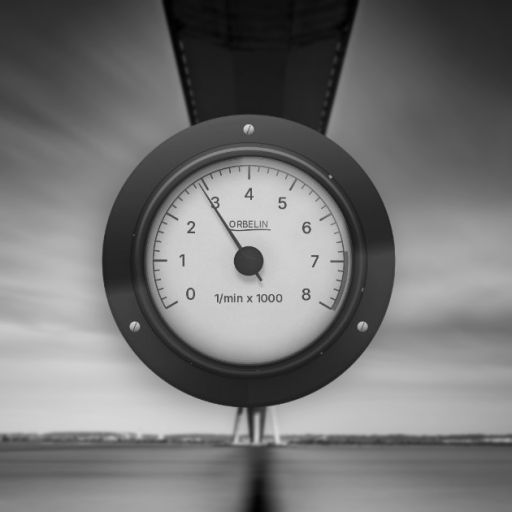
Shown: 2900 rpm
